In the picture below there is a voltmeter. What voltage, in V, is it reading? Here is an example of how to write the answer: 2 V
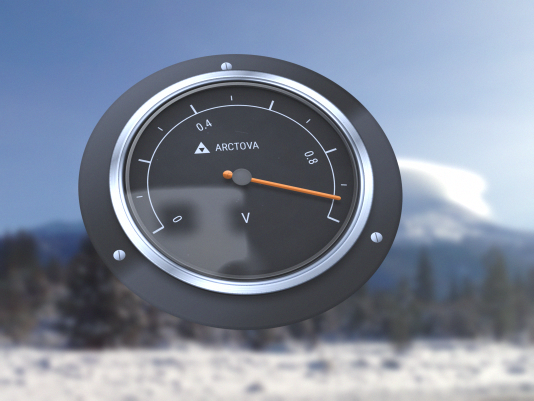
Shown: 0.95 V
